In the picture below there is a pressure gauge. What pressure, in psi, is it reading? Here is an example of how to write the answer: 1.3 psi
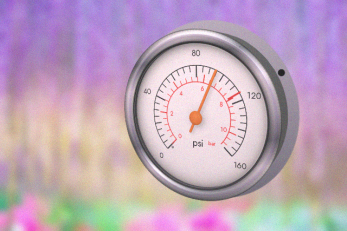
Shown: 95 psi
